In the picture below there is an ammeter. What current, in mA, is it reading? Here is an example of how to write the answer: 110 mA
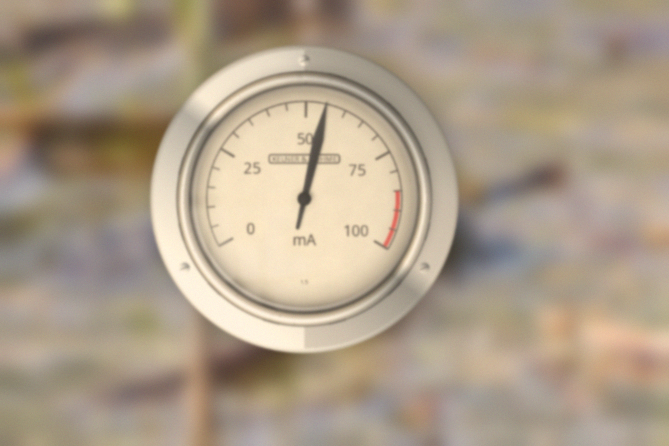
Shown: 55 mA
